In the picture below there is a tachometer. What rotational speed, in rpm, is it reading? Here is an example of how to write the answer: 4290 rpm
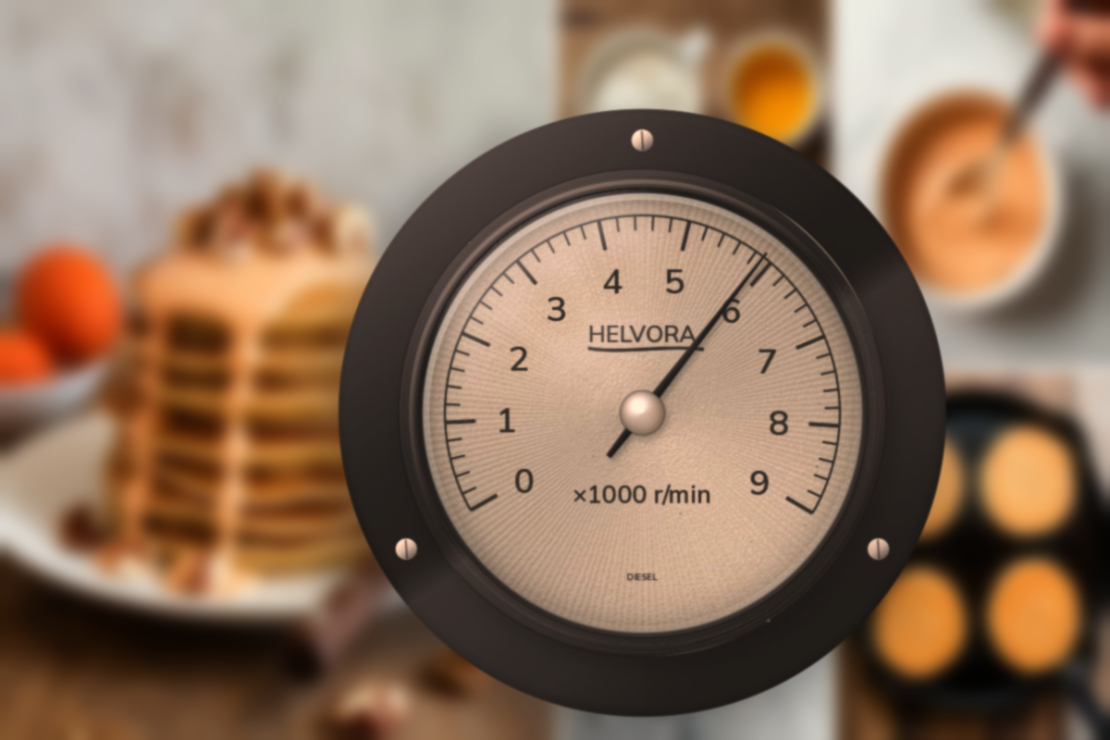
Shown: 5900 rpm
